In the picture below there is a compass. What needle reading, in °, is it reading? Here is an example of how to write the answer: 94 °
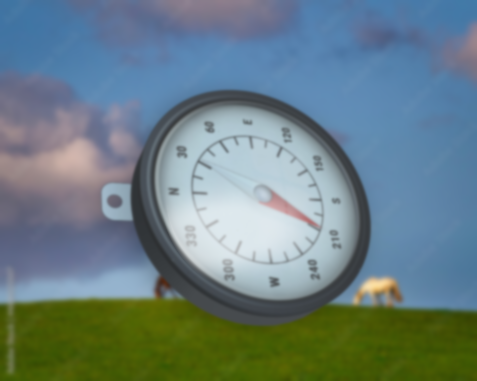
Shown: 210 °
